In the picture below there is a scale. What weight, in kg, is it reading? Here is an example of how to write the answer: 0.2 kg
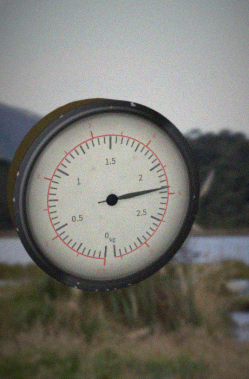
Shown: 2.2 kg
